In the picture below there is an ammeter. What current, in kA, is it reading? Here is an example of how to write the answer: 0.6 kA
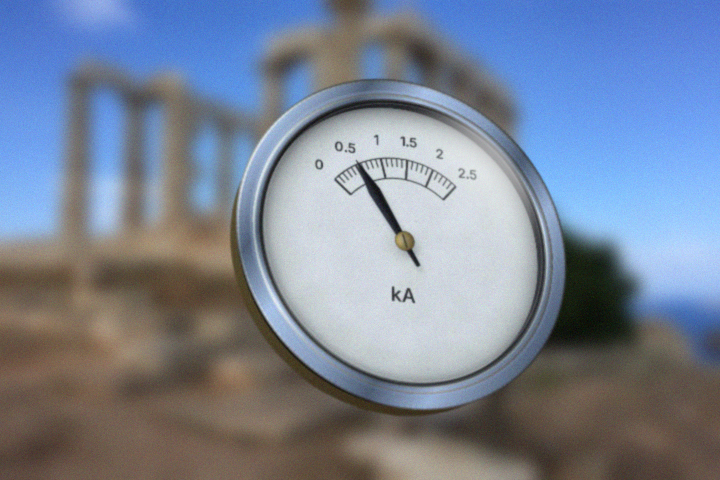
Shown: 0.5 kA
